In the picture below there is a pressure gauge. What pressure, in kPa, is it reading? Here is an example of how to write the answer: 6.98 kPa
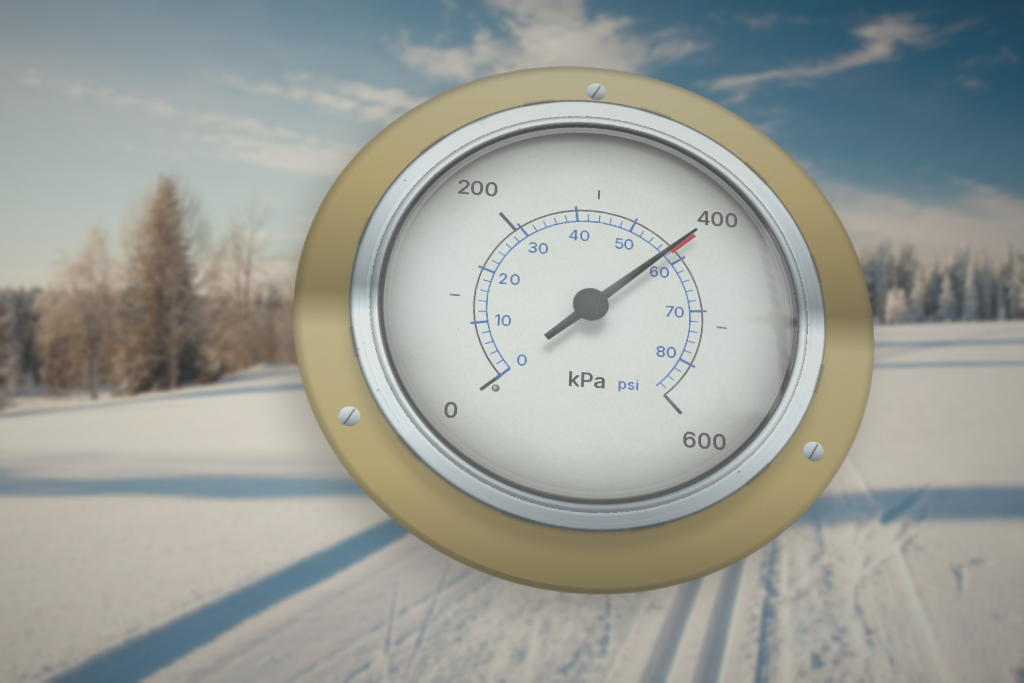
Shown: 400 kPa
